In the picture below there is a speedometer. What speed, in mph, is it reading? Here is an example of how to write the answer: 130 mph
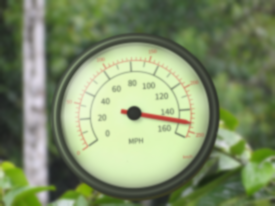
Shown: 150 mph
